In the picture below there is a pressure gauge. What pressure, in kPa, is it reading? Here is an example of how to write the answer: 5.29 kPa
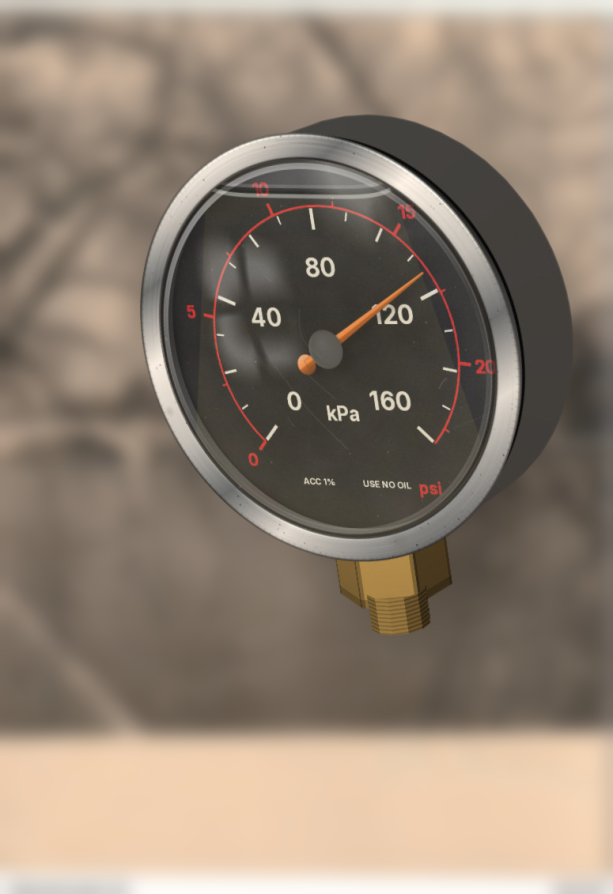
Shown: 115 kPa
